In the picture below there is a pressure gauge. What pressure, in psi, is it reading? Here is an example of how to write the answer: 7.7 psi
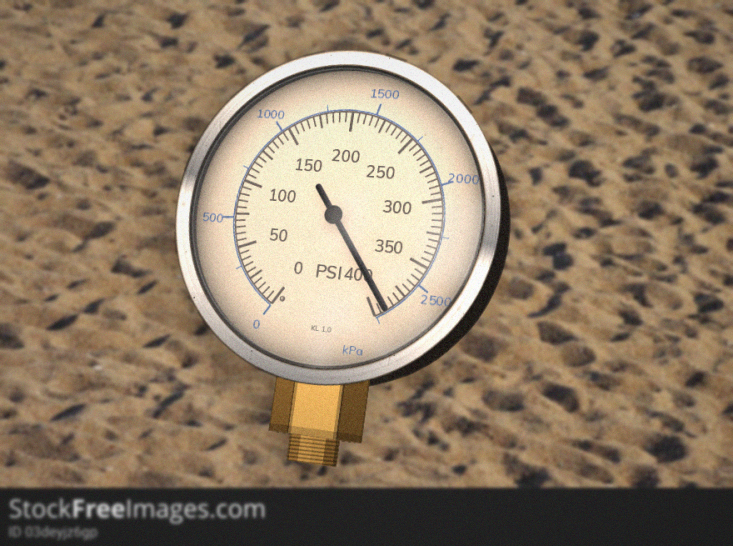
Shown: 390 psi
